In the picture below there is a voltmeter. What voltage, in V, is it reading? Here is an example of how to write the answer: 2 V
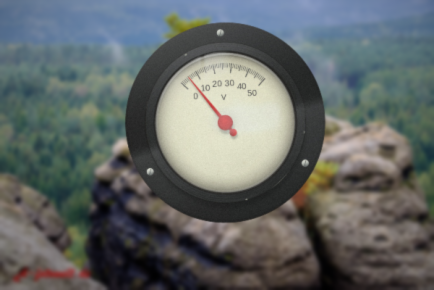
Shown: 5 V
